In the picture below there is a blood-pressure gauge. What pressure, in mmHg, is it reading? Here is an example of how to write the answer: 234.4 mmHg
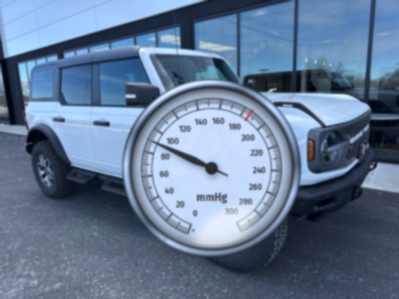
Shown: 90 mmHg
